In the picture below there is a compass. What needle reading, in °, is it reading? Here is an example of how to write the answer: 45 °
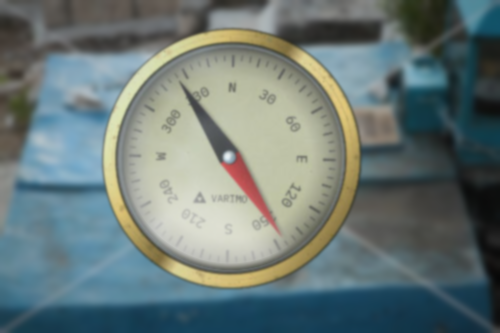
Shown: 145 °
